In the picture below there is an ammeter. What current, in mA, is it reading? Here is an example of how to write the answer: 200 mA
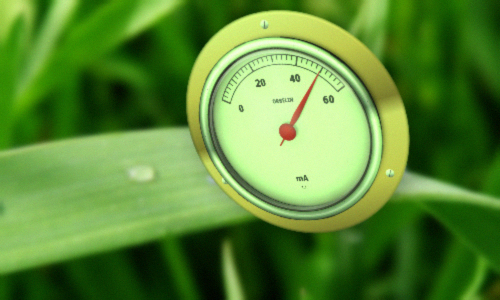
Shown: 50 mA
